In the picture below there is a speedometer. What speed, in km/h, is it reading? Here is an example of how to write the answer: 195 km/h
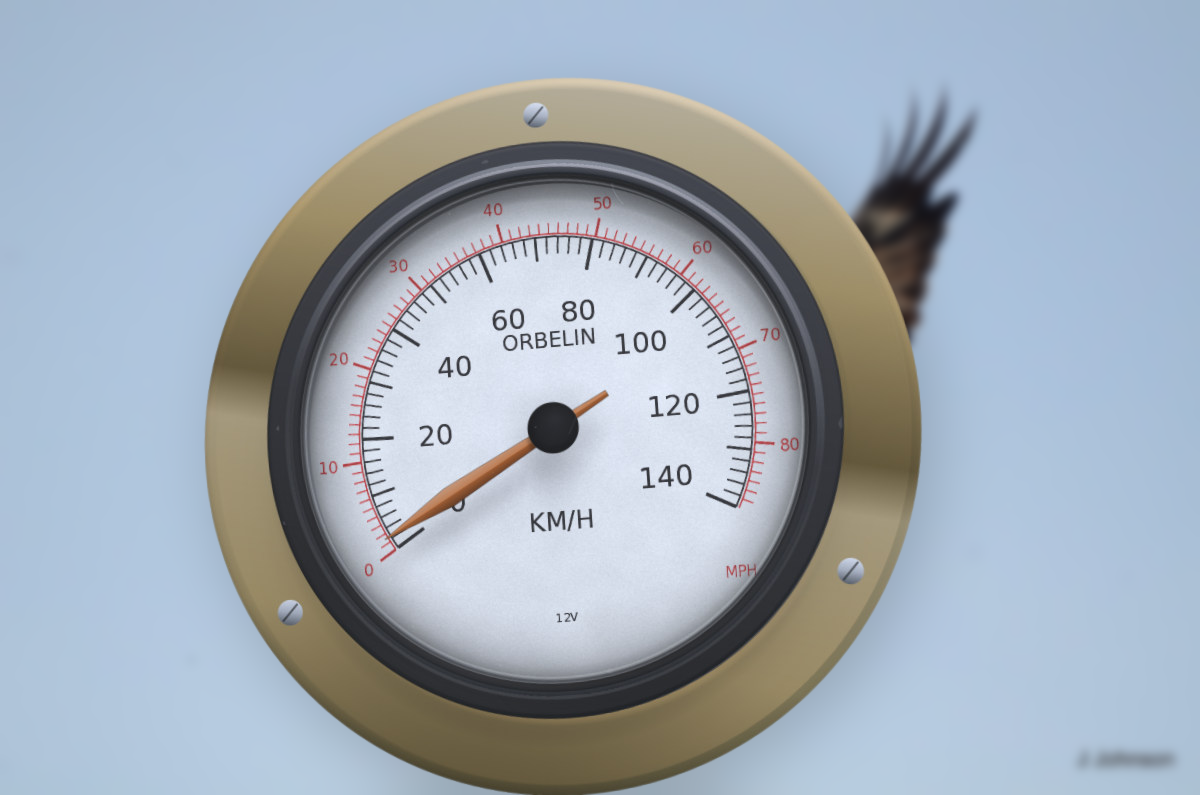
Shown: 2 km/h
